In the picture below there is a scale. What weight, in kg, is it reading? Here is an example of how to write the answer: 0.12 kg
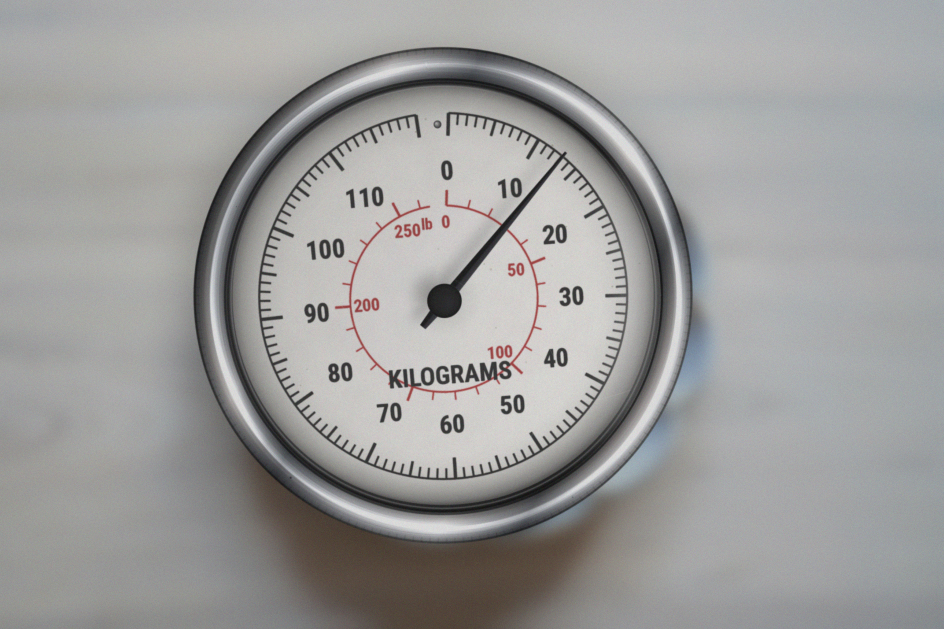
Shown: 13 kg
